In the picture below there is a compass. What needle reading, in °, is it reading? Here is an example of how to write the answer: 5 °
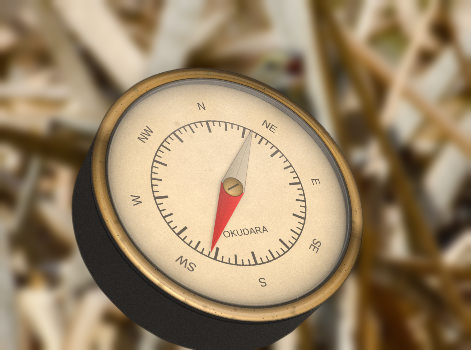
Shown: 215 °
